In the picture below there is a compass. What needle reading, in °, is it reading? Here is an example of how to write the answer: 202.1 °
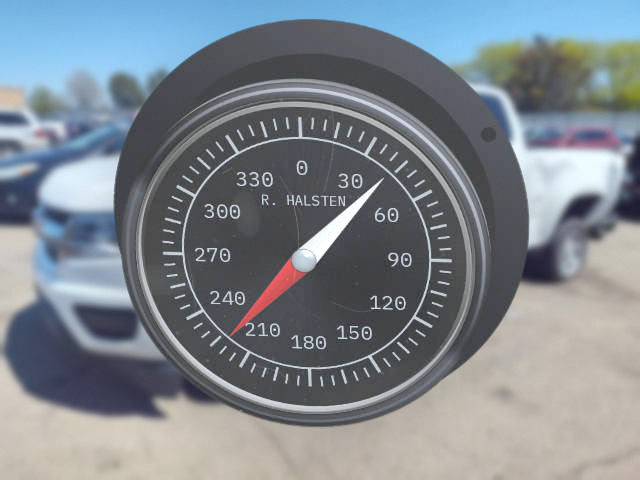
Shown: 222.5 °
